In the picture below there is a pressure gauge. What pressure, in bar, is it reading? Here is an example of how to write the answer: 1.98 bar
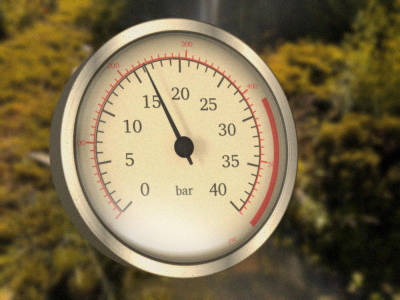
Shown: 16 bar
